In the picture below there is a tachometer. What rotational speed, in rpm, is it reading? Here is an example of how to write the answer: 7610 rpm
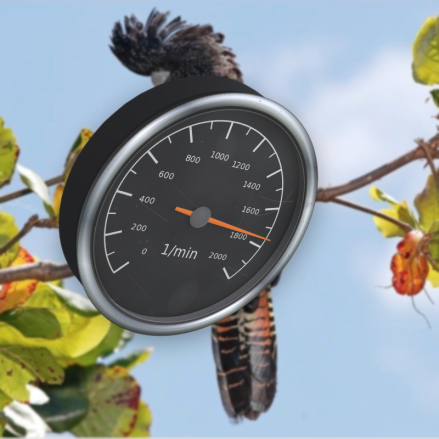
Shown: 1750 rpm
